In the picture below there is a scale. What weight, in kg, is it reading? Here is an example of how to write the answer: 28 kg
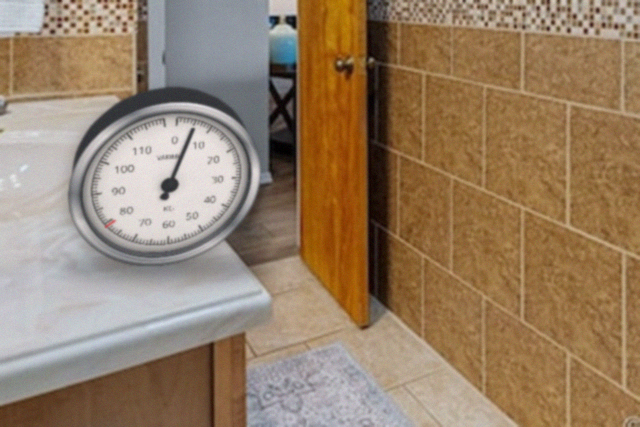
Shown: 5 kg
